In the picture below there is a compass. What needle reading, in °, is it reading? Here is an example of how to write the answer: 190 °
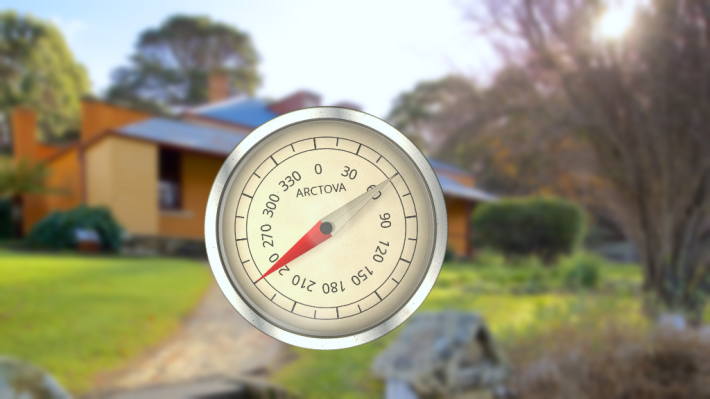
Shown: 240 °
